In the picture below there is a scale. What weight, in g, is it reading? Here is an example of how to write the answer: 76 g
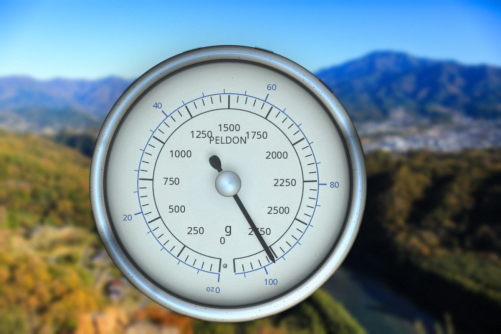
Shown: 2775 g
